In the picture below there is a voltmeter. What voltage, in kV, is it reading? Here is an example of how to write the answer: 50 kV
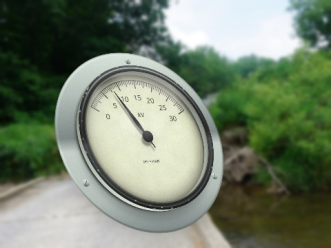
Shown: 7.5 kV
